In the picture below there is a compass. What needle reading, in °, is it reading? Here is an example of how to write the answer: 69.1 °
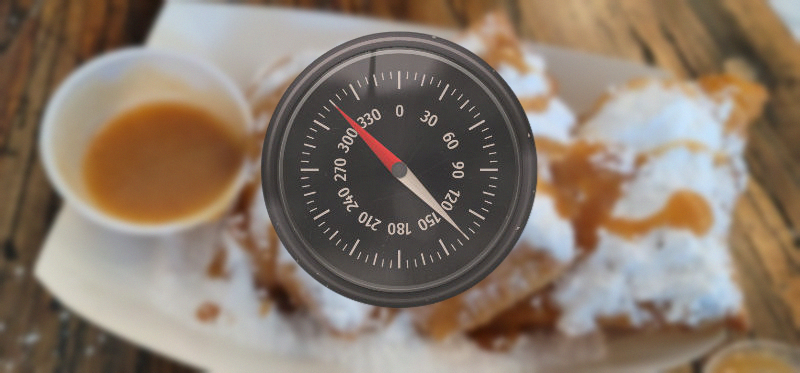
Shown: 315 °
